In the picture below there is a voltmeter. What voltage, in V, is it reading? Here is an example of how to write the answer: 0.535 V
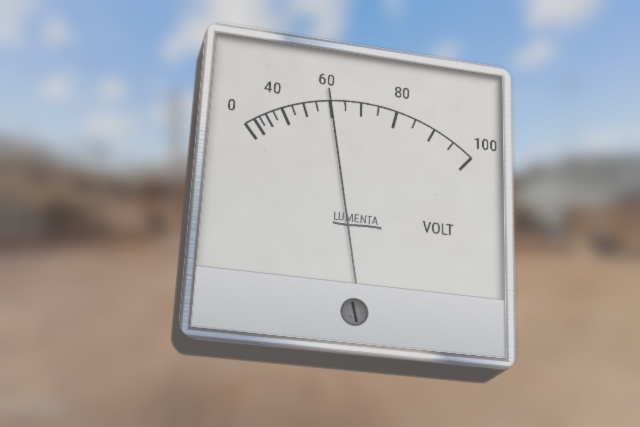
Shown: 60 V
